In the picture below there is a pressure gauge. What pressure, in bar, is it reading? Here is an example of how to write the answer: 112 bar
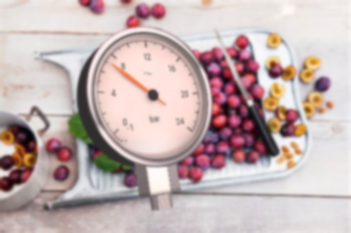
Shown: 7 bar
